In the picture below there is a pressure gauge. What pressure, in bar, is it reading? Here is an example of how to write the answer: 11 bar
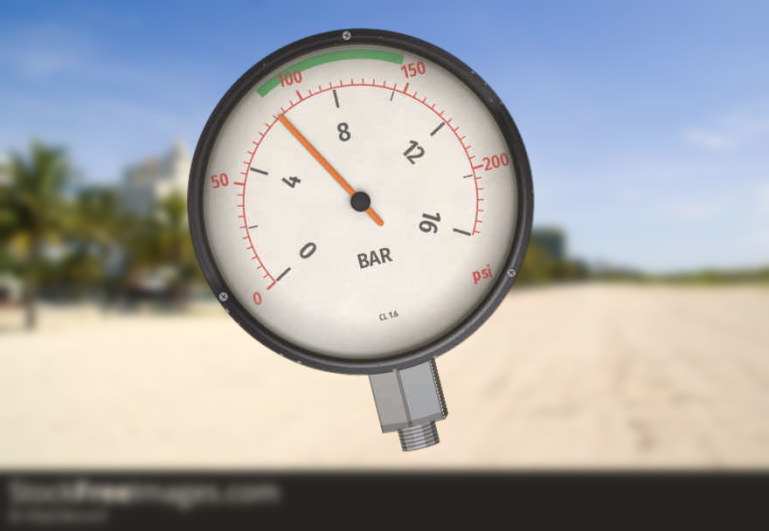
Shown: 6 bar
